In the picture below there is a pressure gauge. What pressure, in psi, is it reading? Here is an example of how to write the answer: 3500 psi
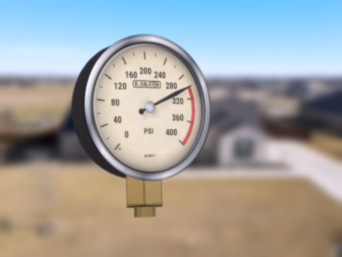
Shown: 300 psi
